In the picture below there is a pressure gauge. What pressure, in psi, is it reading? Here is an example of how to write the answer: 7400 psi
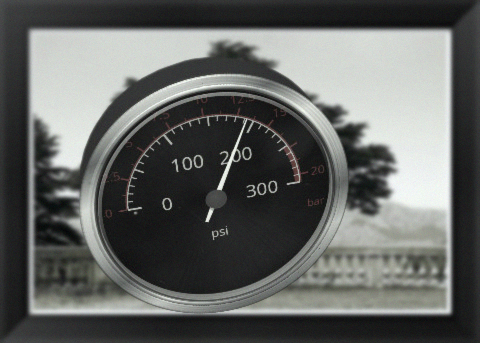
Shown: 190 psi
